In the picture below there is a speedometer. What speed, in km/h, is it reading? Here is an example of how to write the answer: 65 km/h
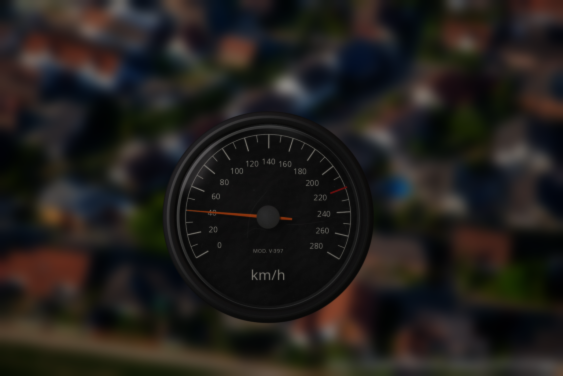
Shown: 40 km/h
